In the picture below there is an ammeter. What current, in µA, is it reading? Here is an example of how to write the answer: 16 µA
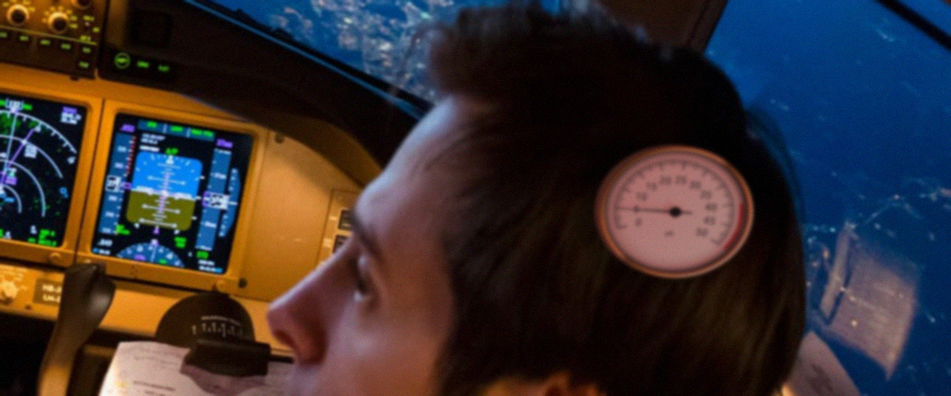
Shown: 5 µA
